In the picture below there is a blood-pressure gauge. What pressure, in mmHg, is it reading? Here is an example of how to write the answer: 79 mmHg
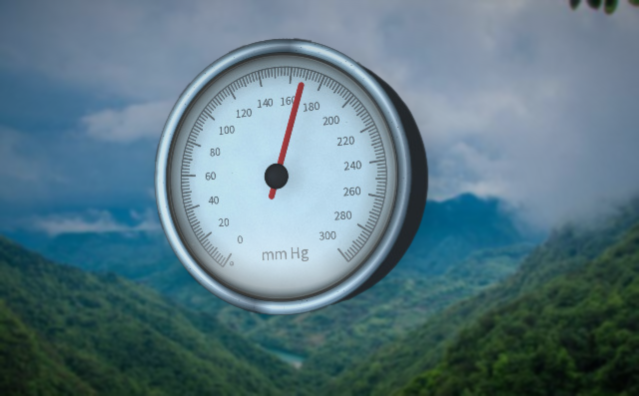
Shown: 170 mmHg
